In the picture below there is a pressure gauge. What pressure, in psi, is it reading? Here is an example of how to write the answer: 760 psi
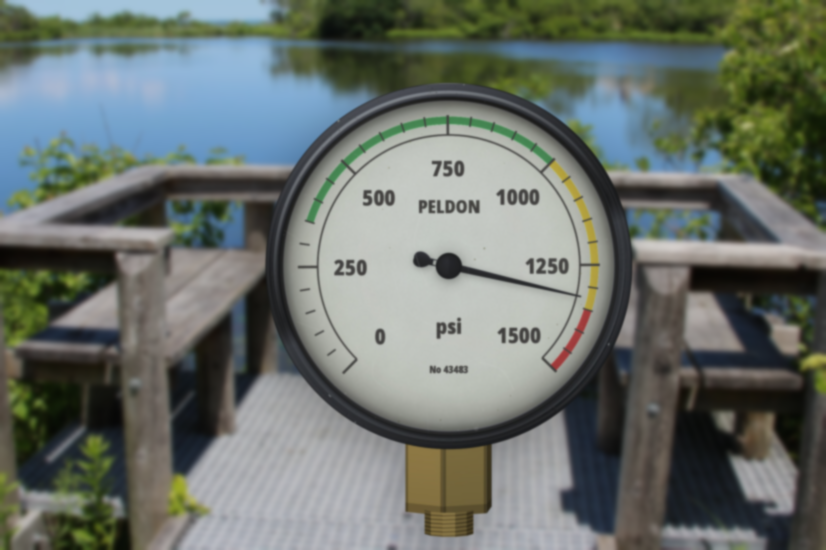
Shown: 1325 psi
